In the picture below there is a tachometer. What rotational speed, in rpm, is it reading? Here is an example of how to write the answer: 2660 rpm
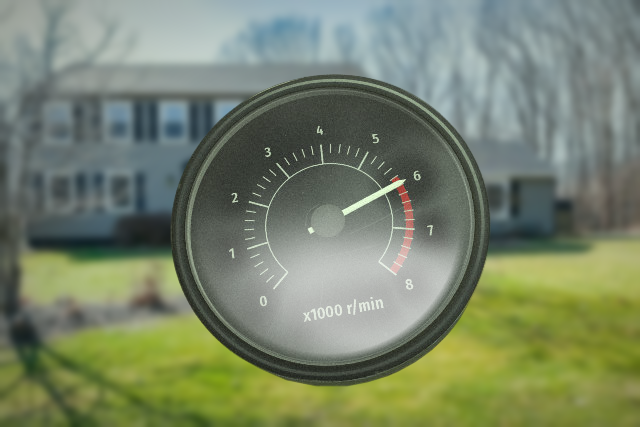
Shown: 6000 rpm
